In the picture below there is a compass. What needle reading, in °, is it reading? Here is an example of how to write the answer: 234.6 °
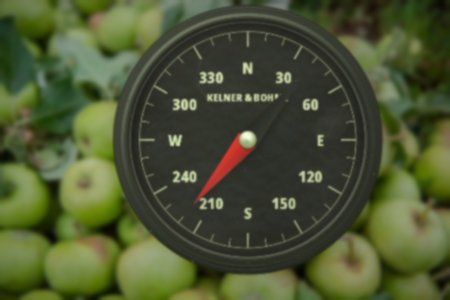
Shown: 220 °
